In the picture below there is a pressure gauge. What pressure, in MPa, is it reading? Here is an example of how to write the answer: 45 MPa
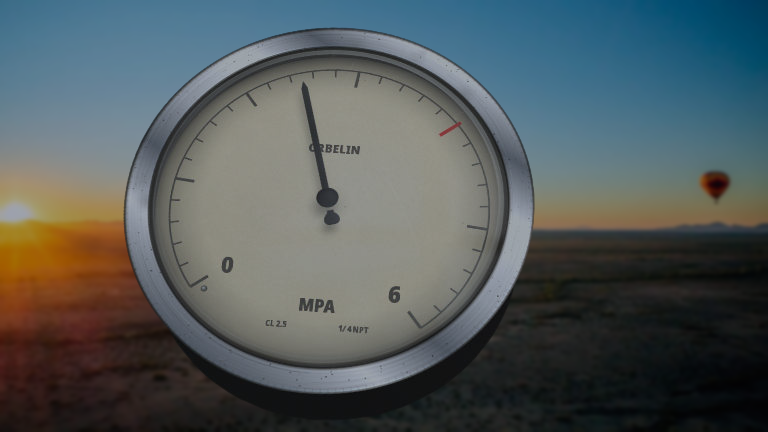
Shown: 2.5 MPa
